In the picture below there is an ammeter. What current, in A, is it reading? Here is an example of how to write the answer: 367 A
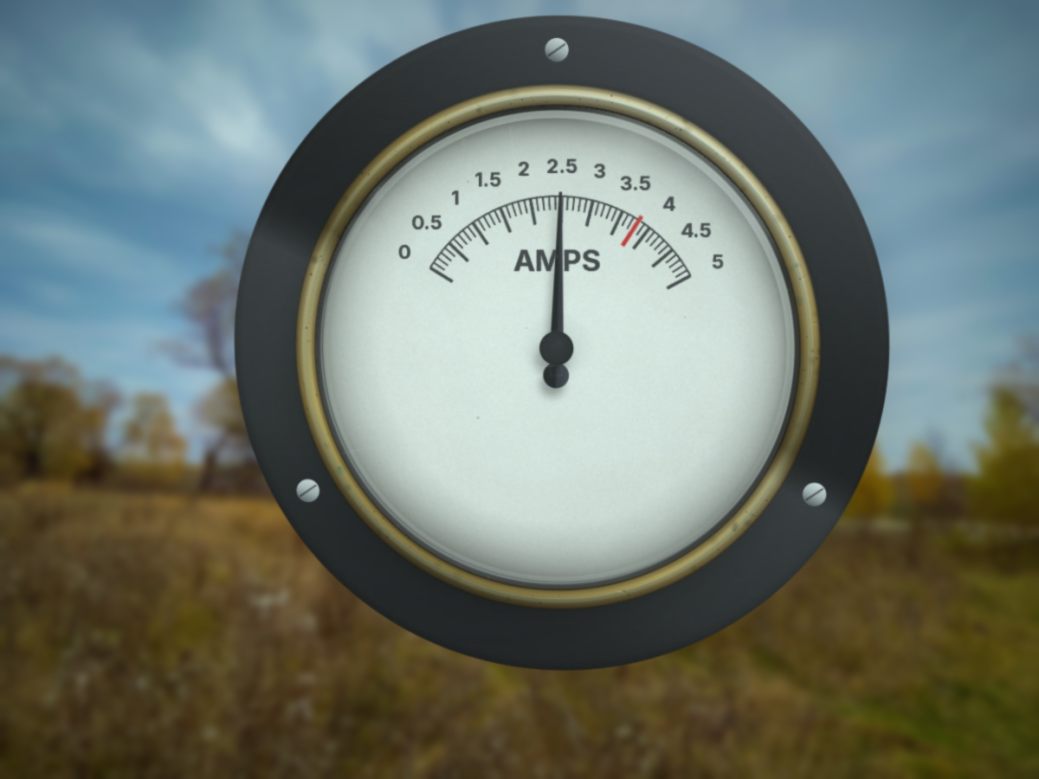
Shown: 2.5 A
